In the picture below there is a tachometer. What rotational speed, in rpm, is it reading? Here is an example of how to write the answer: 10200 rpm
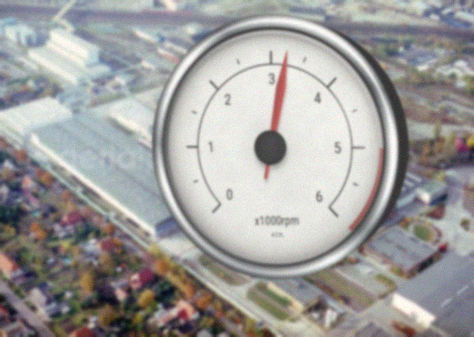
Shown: 3250 rpm
